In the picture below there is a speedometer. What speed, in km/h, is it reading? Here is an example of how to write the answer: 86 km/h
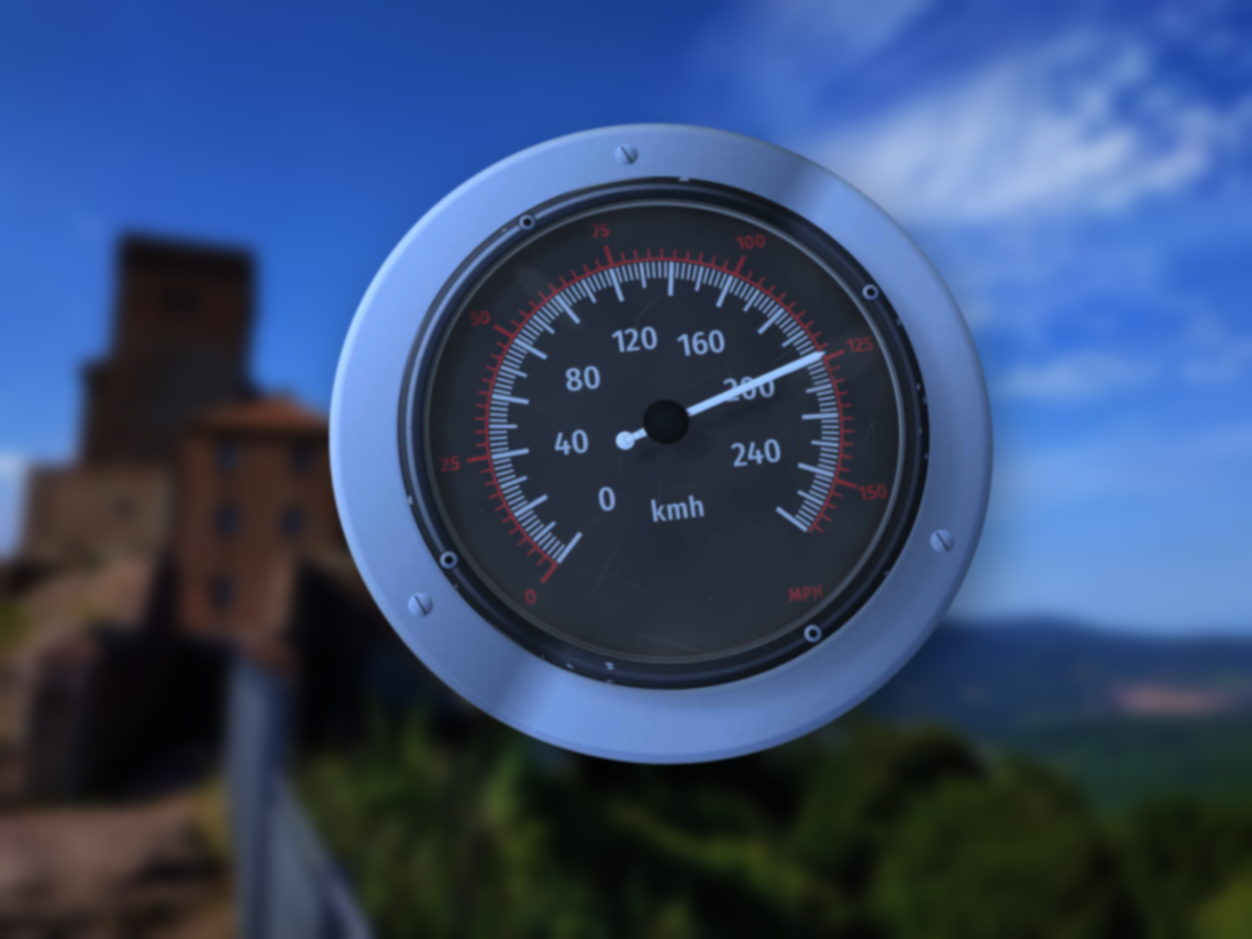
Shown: 200 km/h
